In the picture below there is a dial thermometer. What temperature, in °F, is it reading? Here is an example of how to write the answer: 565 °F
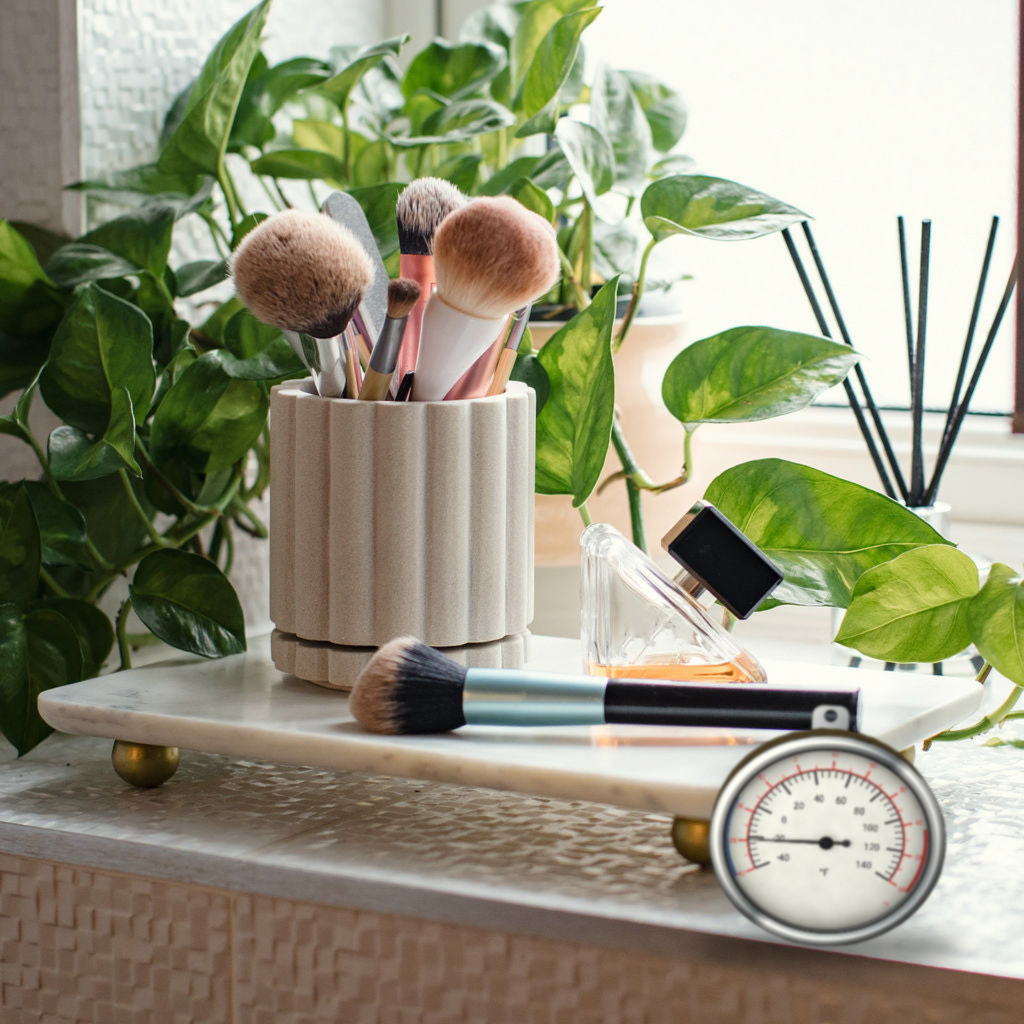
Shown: -20 °F
